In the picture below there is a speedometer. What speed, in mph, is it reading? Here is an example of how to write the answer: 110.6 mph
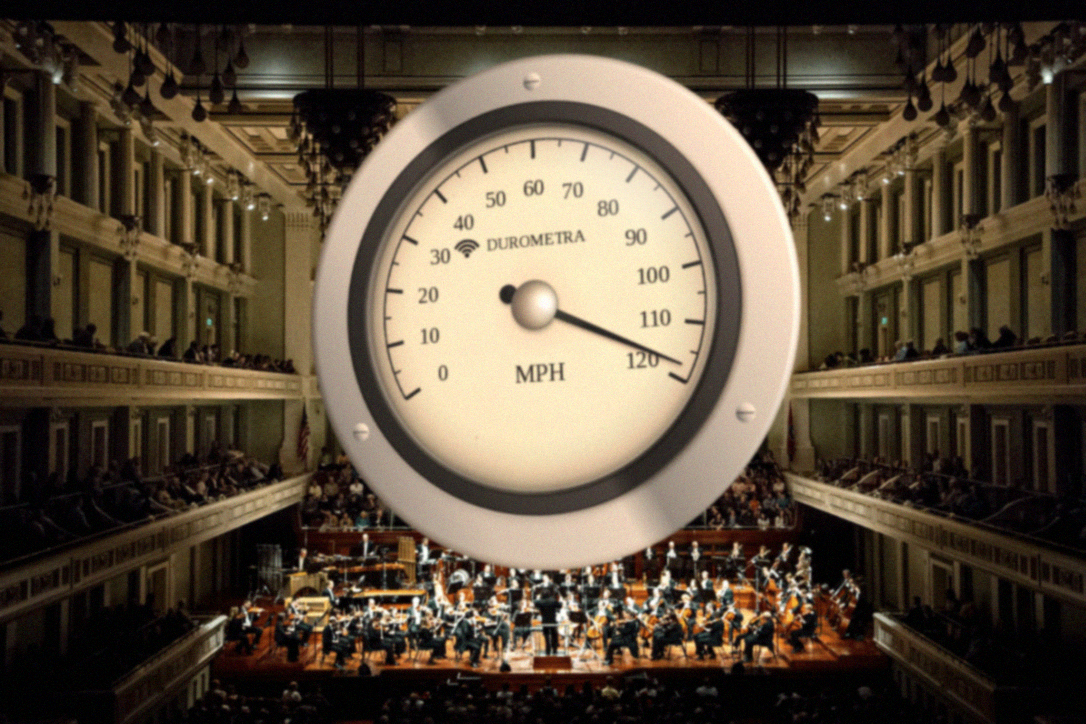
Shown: 117.5 mph
